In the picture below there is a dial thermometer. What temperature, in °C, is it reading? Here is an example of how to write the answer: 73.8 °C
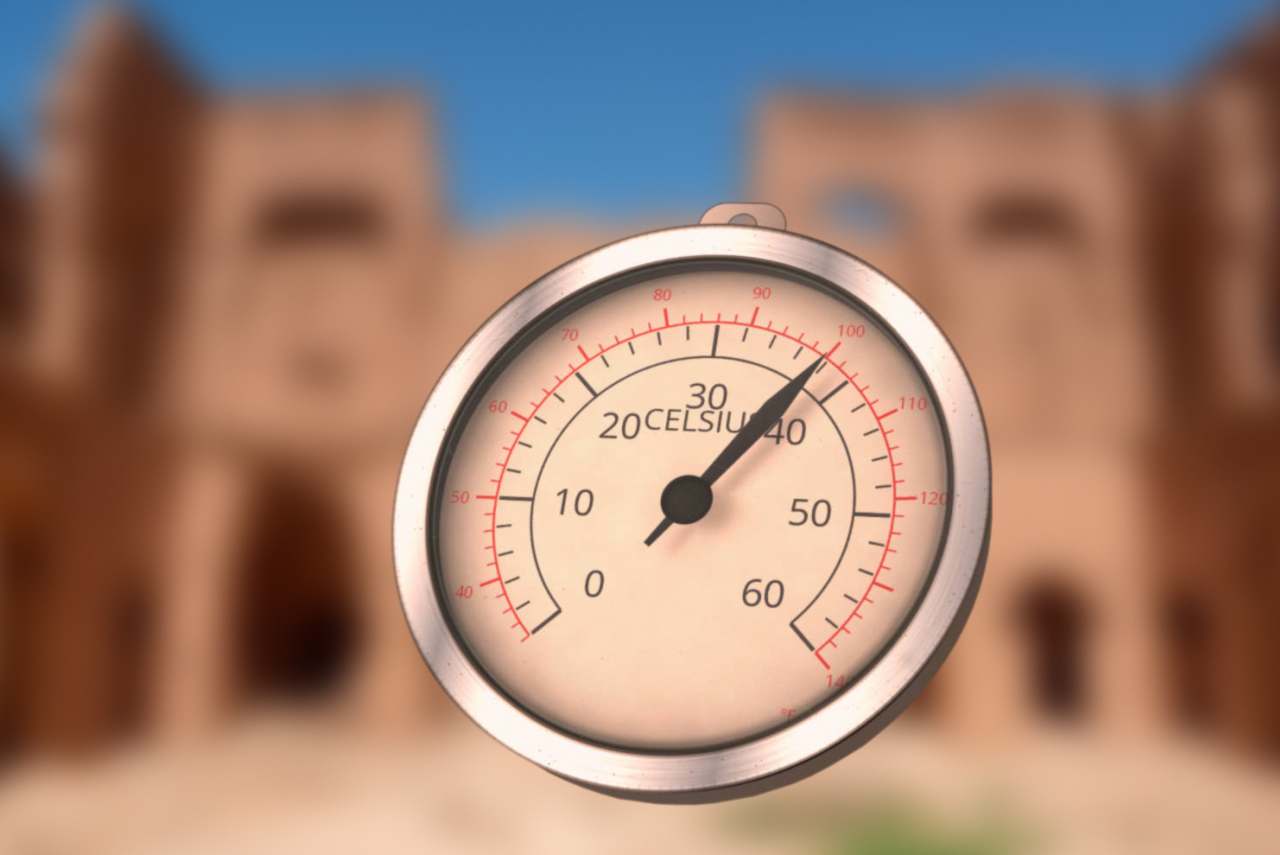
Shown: 38 °C
